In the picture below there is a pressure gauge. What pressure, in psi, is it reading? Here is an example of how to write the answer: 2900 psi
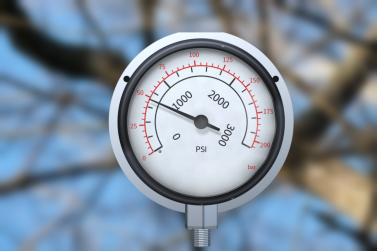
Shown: 700 psi
